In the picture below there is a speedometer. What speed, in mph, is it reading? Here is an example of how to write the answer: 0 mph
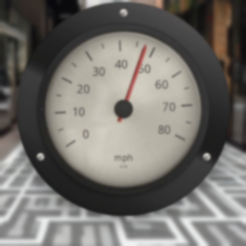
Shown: 47.5 mph
